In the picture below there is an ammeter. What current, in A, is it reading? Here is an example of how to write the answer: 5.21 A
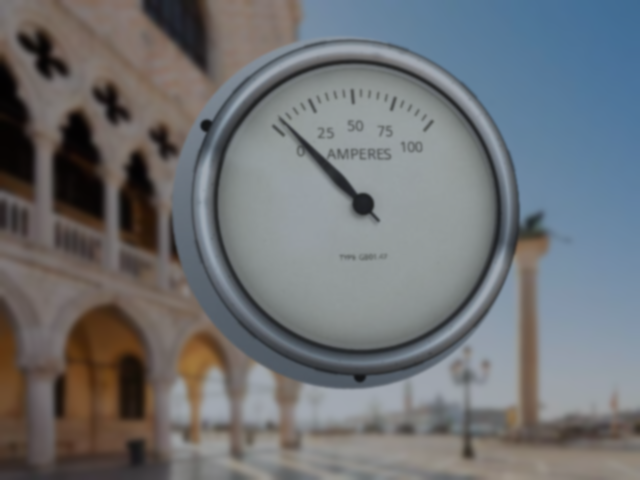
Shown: 5 A
